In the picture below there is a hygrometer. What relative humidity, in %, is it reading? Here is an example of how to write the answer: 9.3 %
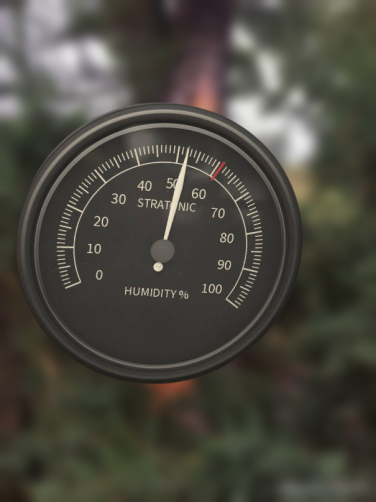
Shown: 52 %
